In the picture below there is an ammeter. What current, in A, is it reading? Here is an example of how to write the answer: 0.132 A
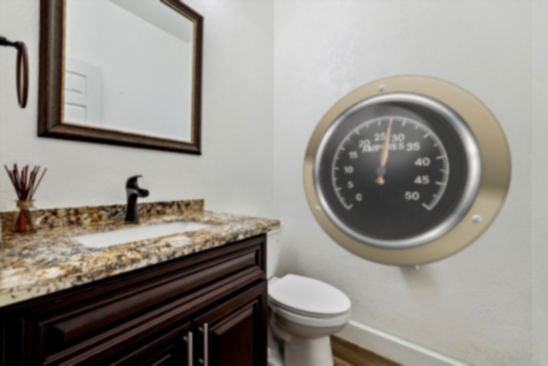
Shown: 27.5 A
